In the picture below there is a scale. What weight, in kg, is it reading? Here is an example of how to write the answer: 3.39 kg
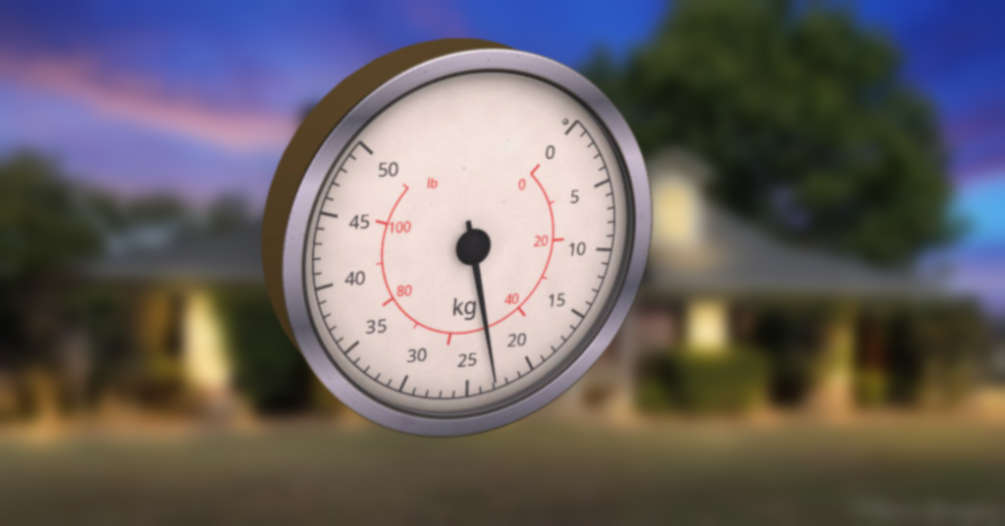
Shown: 23 kg
